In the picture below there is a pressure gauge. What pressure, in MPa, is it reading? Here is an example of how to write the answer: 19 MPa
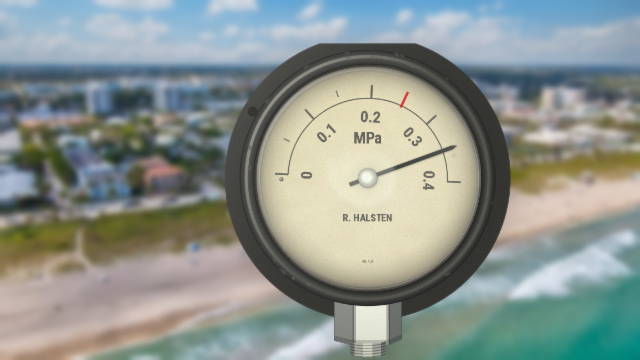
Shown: 0.35 MPa
